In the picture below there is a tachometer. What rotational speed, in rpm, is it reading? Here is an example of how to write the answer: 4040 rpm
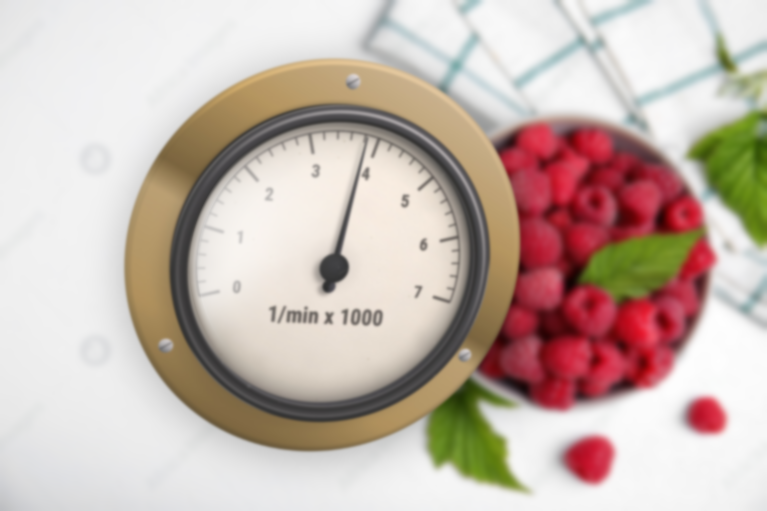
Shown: 3800 rpm
